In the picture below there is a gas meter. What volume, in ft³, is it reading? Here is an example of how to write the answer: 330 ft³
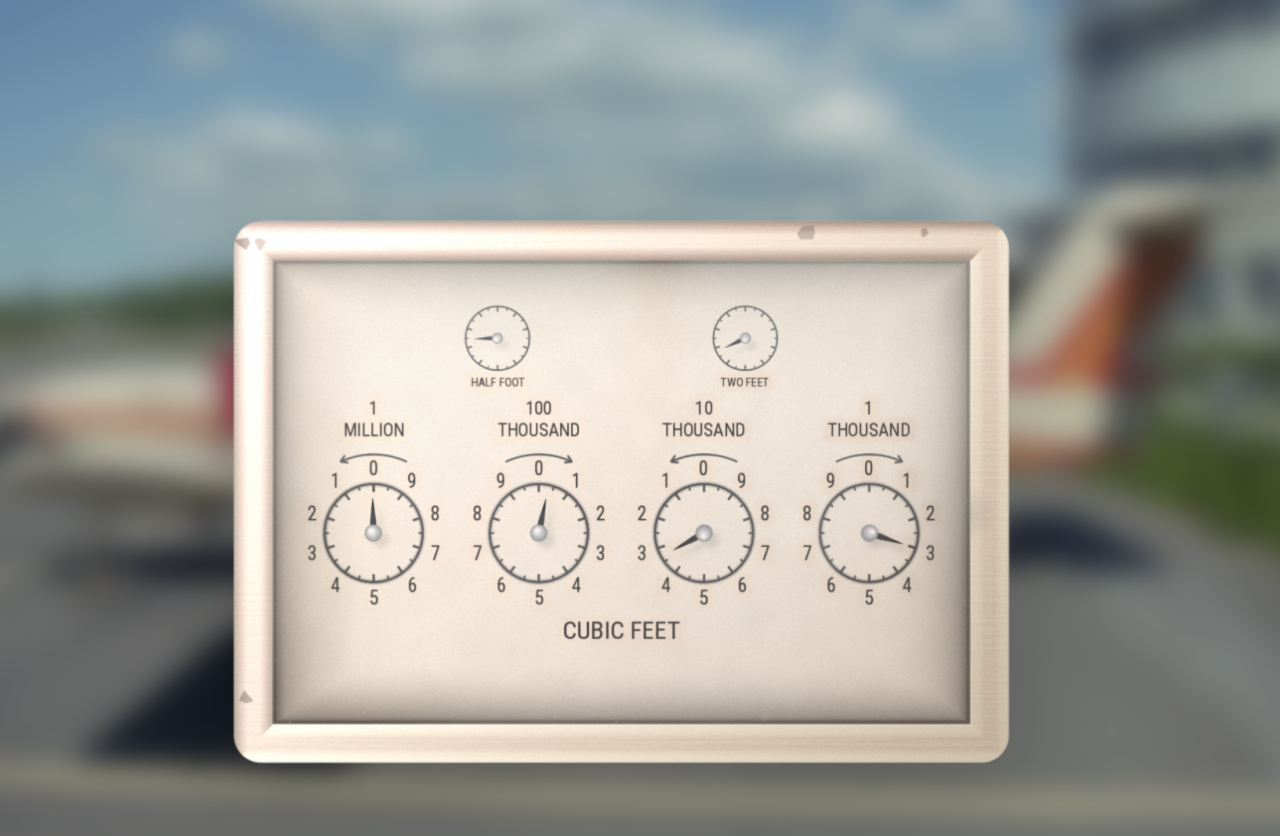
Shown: 3300 ft³
